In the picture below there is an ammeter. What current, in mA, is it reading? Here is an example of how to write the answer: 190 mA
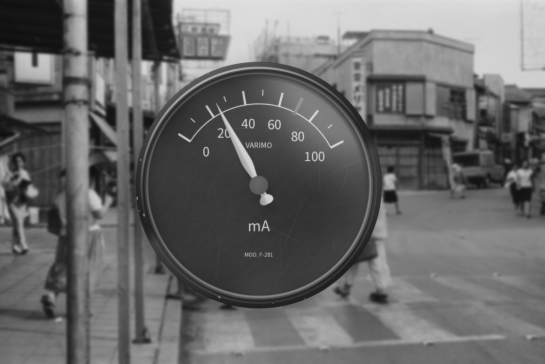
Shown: 25 mA
